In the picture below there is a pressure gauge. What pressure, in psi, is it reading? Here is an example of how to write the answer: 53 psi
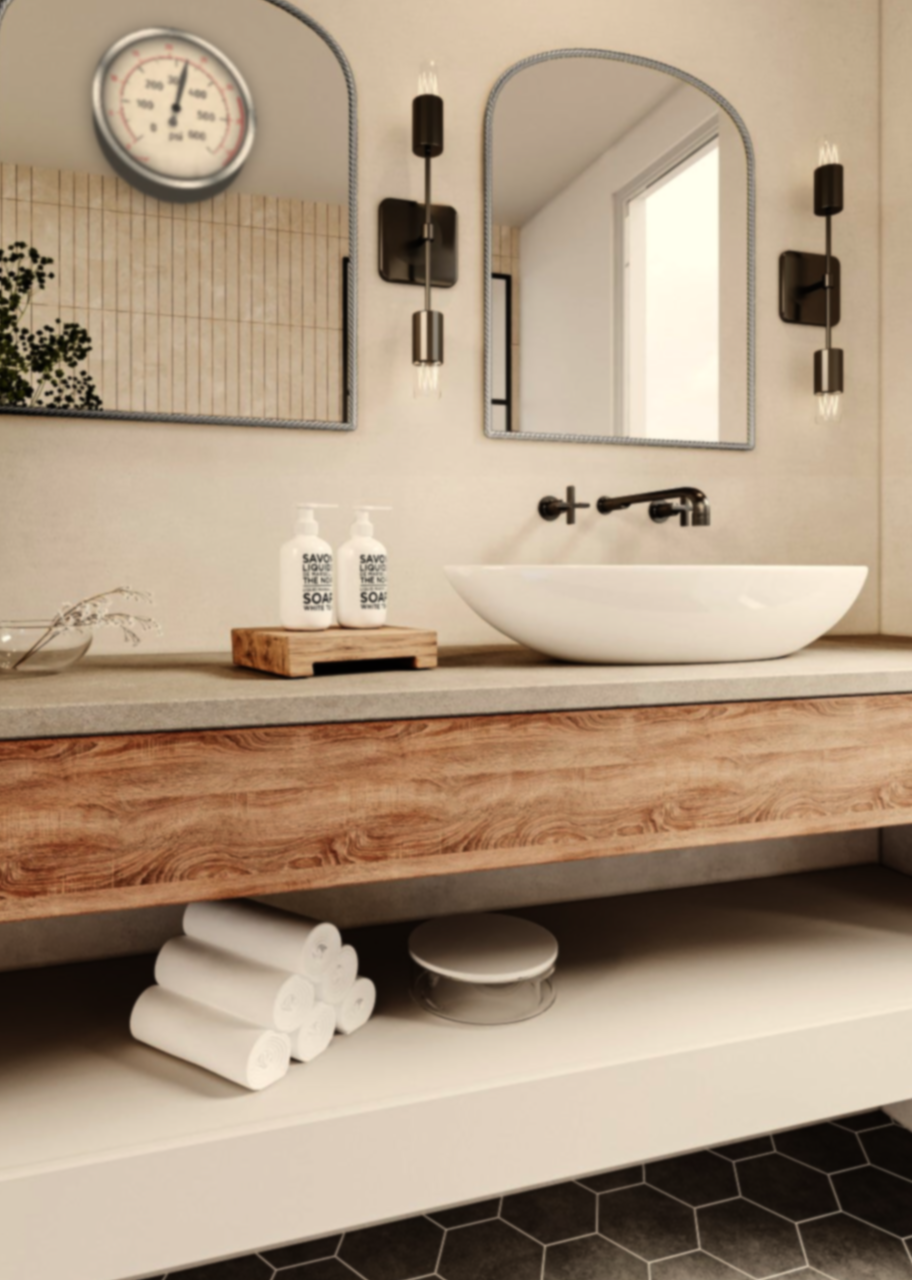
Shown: 325 psi
